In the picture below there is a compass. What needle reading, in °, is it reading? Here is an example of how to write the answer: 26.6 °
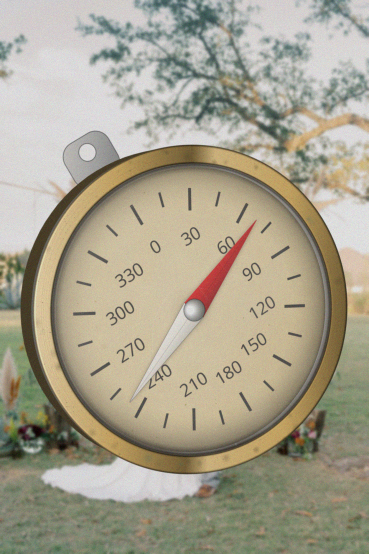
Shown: 67.5 °
